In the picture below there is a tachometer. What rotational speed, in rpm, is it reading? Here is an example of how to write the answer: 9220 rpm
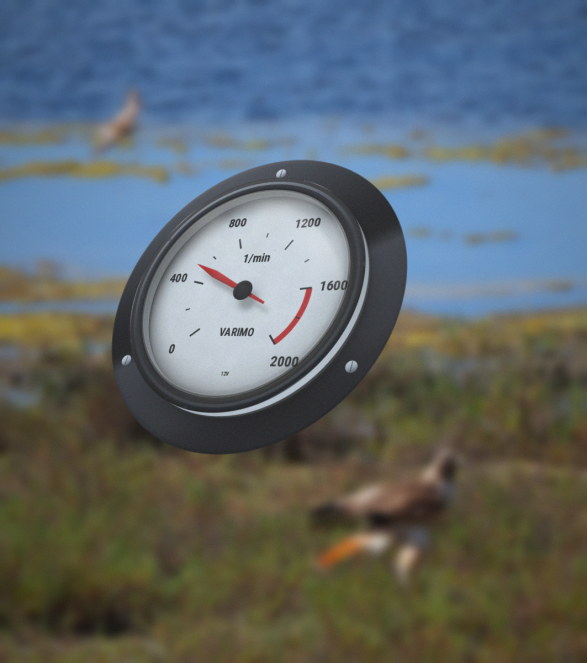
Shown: 500 rpm
